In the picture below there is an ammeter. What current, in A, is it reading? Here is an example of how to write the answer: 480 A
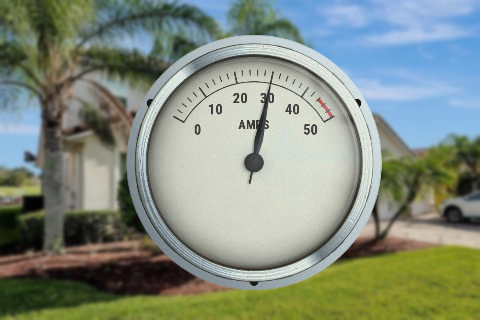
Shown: 30 A
